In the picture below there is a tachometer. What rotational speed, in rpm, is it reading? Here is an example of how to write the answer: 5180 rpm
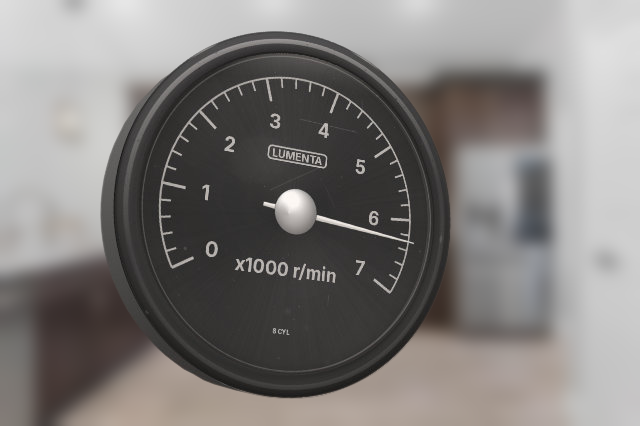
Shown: 6300 rpm
